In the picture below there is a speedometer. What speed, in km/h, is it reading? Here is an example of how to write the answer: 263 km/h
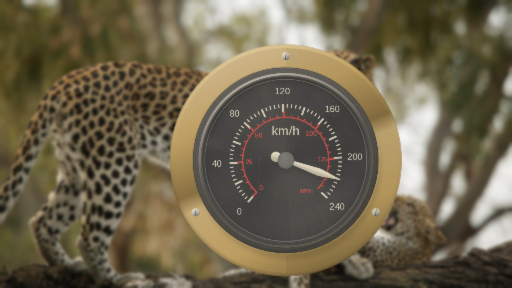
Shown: 220 km/h
